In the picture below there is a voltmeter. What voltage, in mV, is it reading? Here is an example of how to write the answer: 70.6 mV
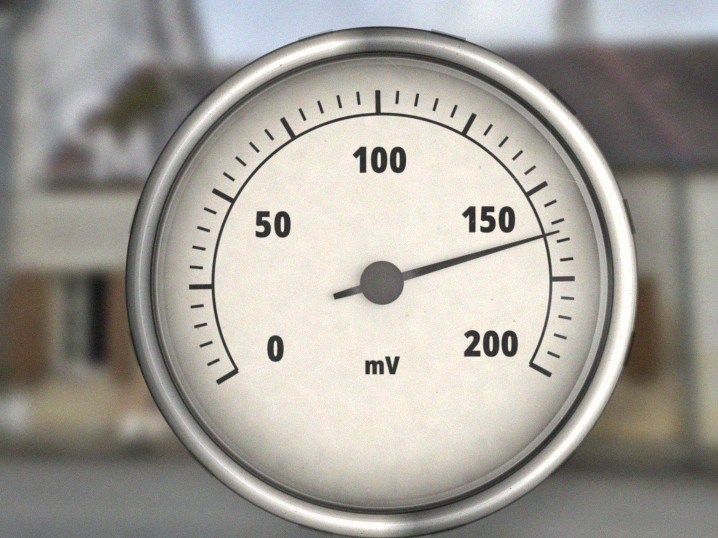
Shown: 162.5 mV
